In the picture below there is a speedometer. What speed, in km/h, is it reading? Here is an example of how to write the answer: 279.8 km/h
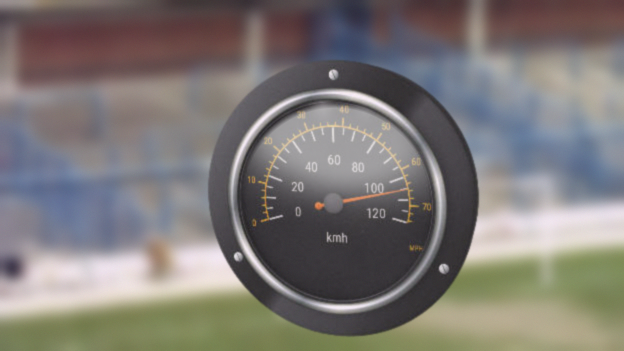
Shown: 105 km/h
